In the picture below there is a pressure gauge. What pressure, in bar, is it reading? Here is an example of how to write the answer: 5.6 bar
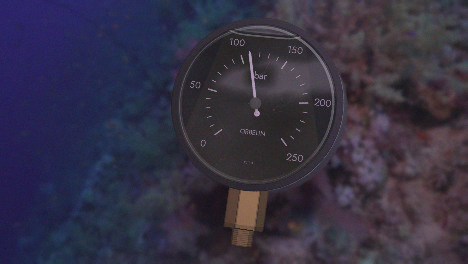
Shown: 110 bar
